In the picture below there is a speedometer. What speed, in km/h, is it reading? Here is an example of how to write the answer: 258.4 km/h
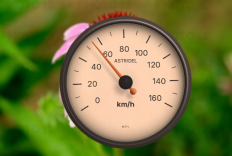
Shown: 55 km/h
